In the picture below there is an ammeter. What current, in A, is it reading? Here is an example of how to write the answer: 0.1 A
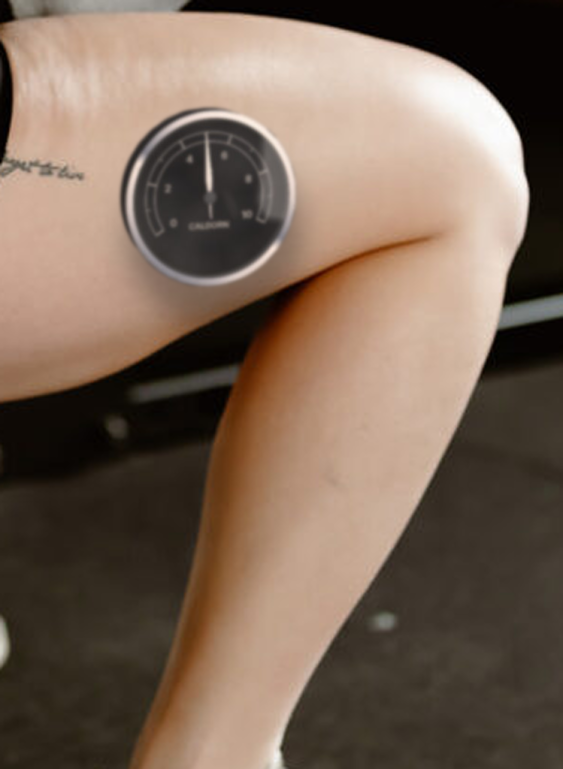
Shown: 5 A
